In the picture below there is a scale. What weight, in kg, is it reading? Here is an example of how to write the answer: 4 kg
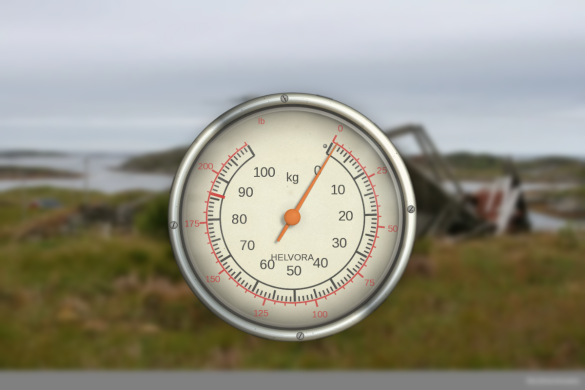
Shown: 1 kg
